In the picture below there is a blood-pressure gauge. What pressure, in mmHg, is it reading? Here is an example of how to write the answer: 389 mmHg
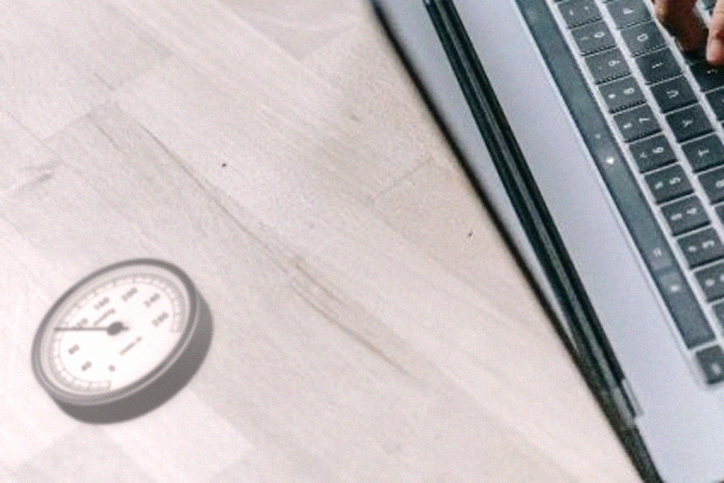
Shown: 110 mmHg
